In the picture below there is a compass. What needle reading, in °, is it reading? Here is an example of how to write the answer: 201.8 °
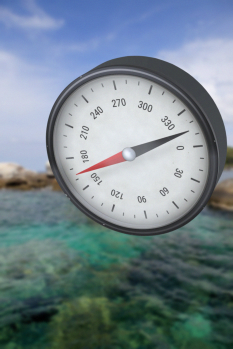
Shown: 165 °
